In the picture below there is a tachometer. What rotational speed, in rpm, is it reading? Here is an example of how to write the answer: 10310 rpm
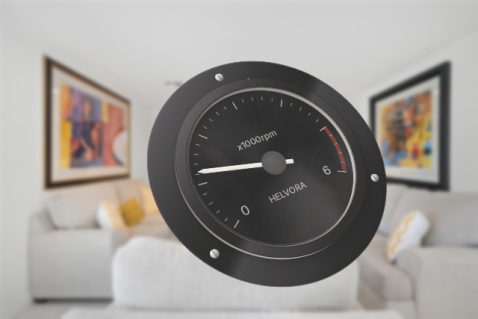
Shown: 1200 rpm
